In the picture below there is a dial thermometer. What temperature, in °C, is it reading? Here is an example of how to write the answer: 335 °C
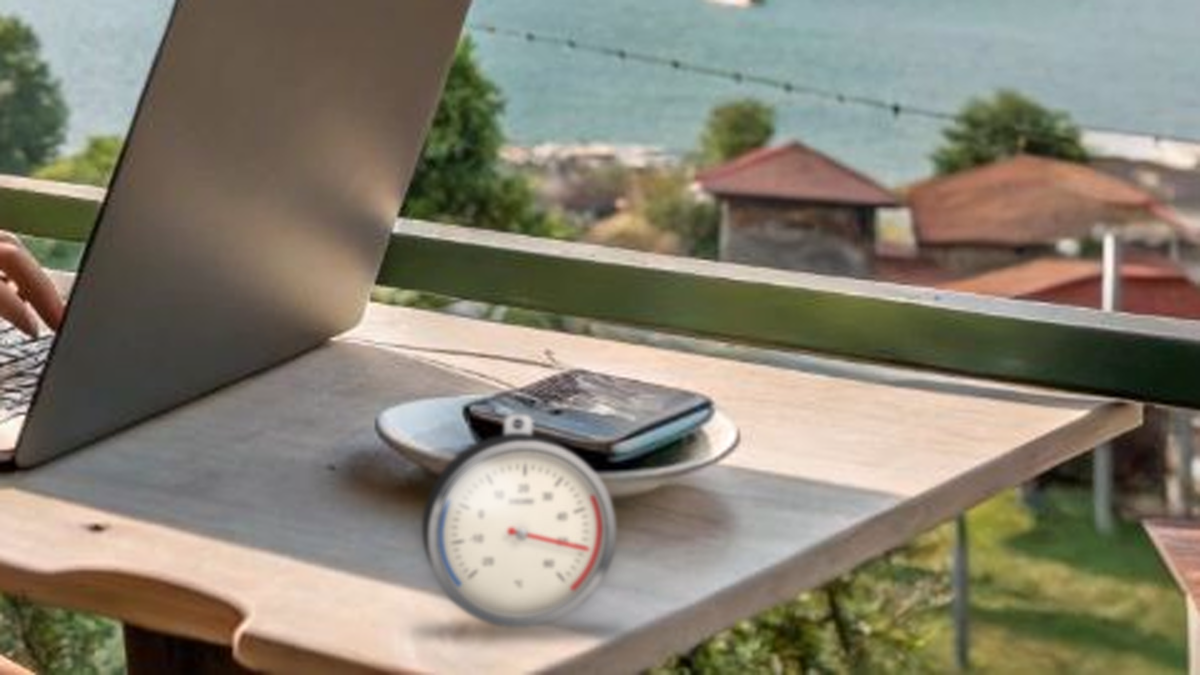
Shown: 50 °C
